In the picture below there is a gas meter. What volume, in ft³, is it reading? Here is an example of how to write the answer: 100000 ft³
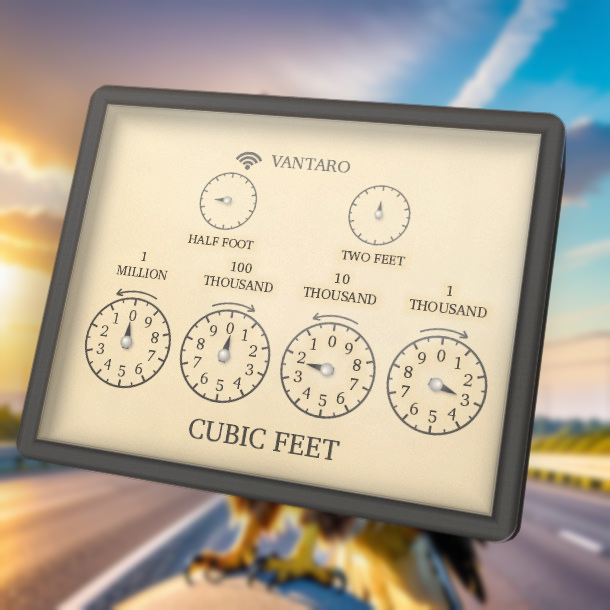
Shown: 2300 ft³
